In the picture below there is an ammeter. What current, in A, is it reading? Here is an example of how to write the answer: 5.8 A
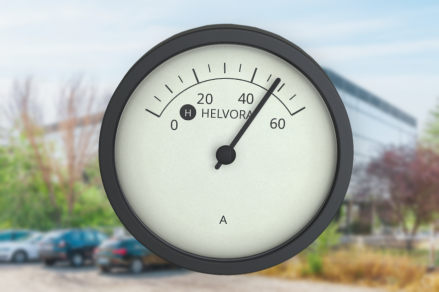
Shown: 47.5 A
